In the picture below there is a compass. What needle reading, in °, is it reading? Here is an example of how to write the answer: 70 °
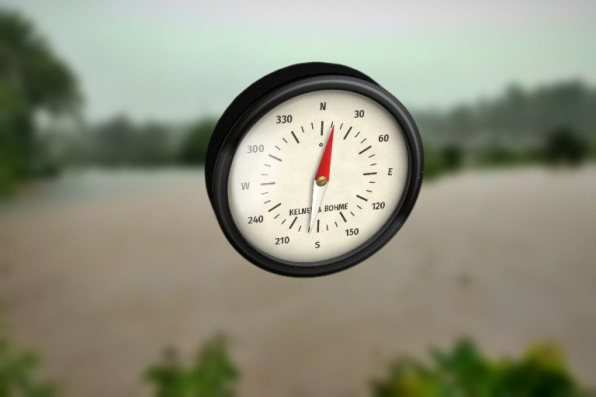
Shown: 10 °
